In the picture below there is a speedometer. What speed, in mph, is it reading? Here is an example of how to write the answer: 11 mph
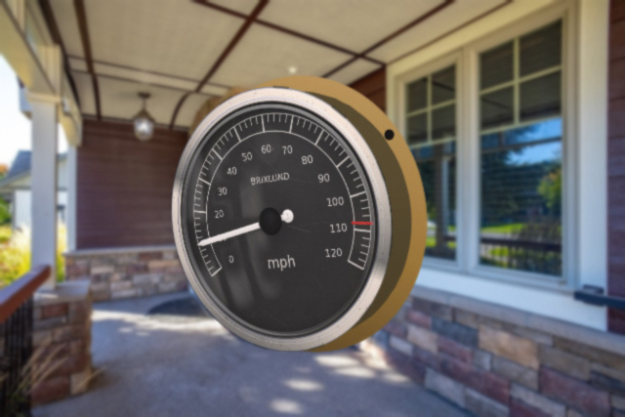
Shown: 10 mph
